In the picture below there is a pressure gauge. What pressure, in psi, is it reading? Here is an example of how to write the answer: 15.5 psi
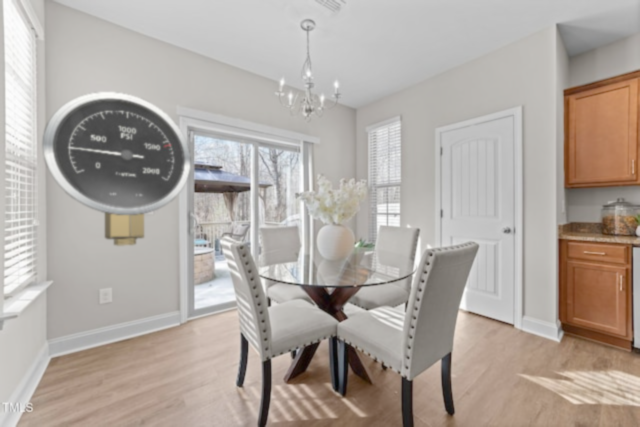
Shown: 250 psi
